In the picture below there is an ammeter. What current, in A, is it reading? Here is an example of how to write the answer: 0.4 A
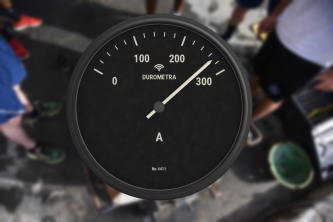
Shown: 270 A
